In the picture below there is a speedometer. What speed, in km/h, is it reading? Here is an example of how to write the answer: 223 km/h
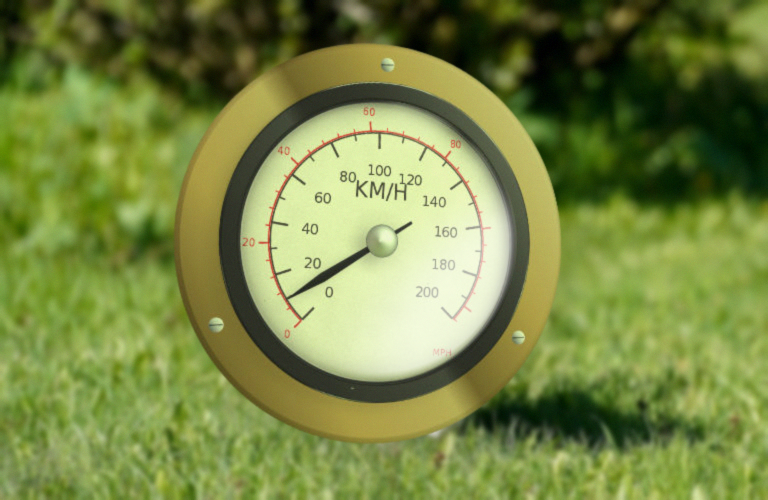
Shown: 10 km/h
